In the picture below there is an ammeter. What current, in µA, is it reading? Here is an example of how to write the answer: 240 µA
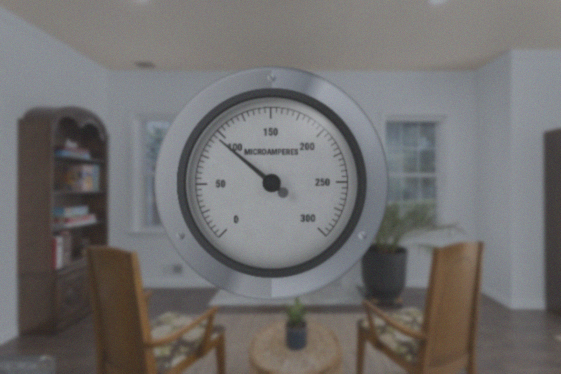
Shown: 95 µA
